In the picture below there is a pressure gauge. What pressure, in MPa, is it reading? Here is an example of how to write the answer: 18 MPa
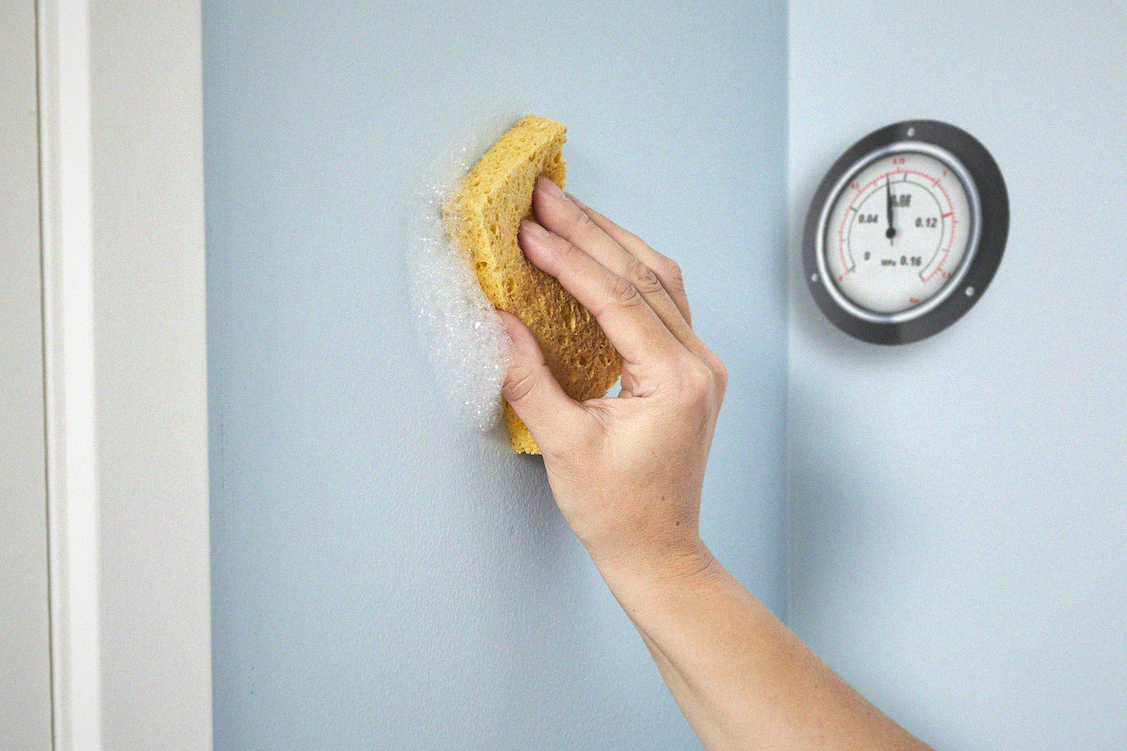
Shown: 0.07 MPa
